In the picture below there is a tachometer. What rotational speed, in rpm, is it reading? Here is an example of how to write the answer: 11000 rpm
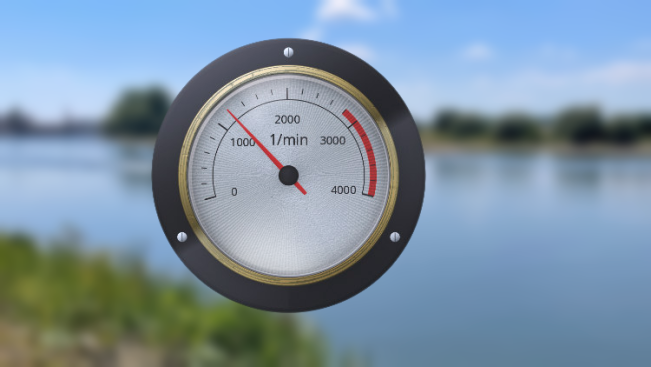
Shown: 1200 rpm
